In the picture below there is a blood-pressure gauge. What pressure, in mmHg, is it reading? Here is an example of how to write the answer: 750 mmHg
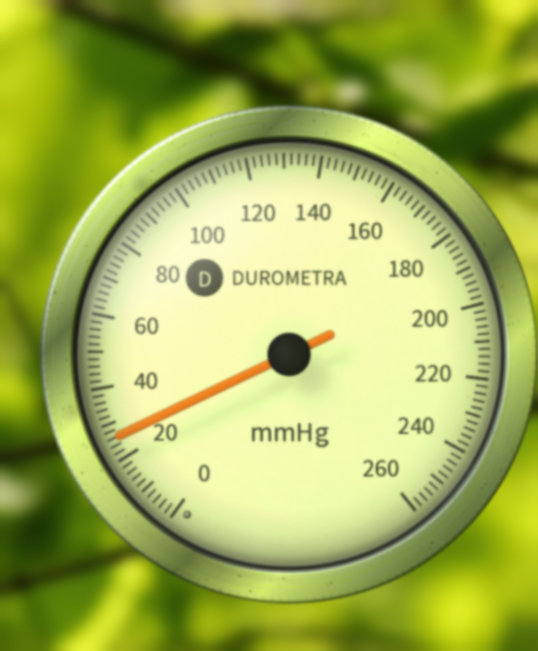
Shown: 26 mmHg
